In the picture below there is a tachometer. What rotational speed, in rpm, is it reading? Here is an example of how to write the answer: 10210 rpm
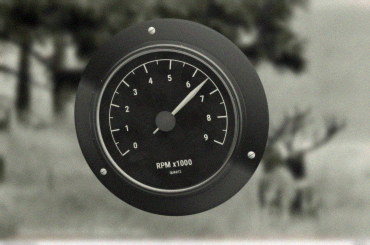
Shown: 6500 rpm
